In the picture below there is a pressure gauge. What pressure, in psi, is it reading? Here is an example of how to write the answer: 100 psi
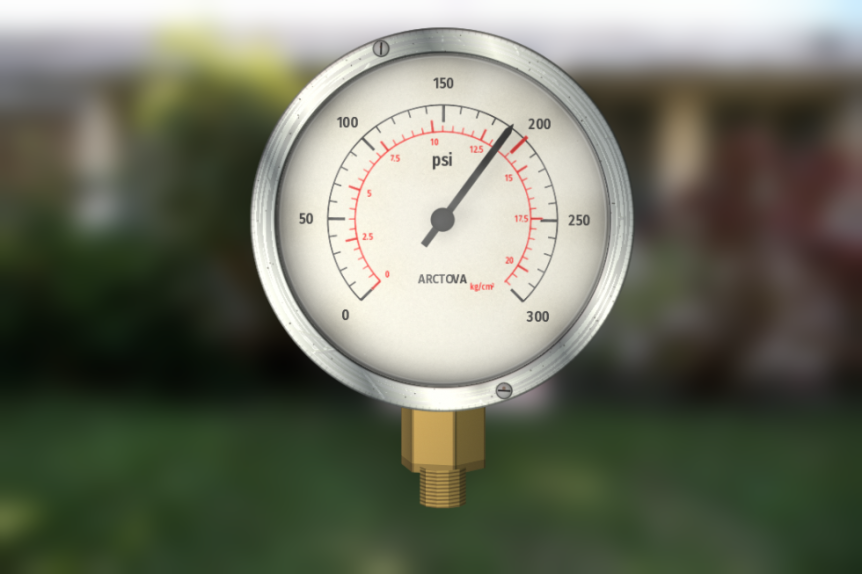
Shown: 190 psi
